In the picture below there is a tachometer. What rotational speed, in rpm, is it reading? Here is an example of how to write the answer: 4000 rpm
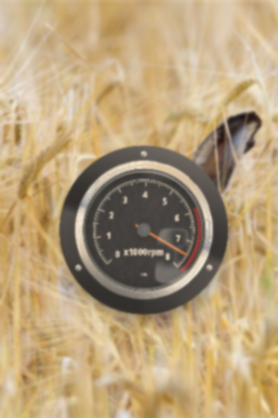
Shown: 7500 rpm
